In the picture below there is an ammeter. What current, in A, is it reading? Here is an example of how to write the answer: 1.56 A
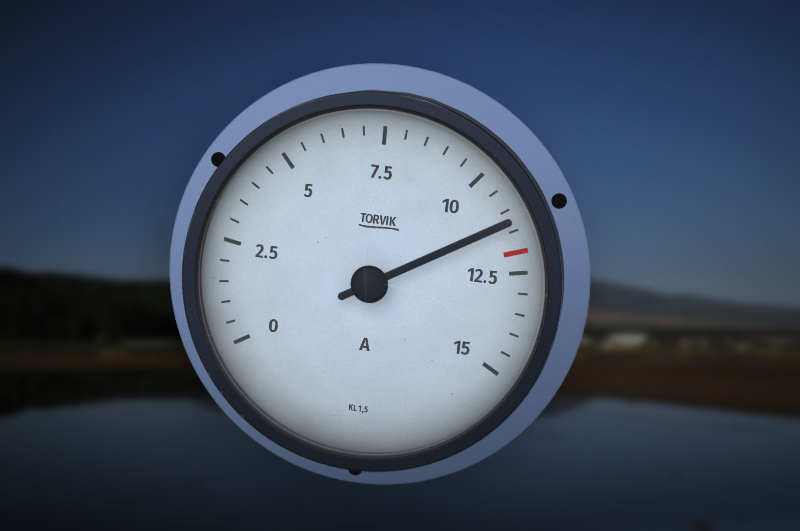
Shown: 11.25 A
